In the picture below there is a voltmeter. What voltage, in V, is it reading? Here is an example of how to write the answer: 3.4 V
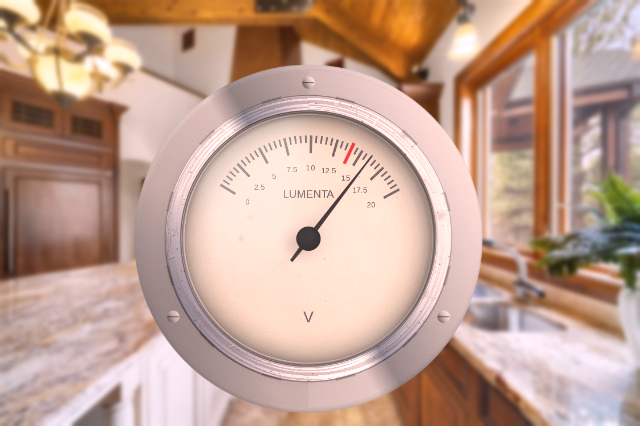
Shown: 16 V
